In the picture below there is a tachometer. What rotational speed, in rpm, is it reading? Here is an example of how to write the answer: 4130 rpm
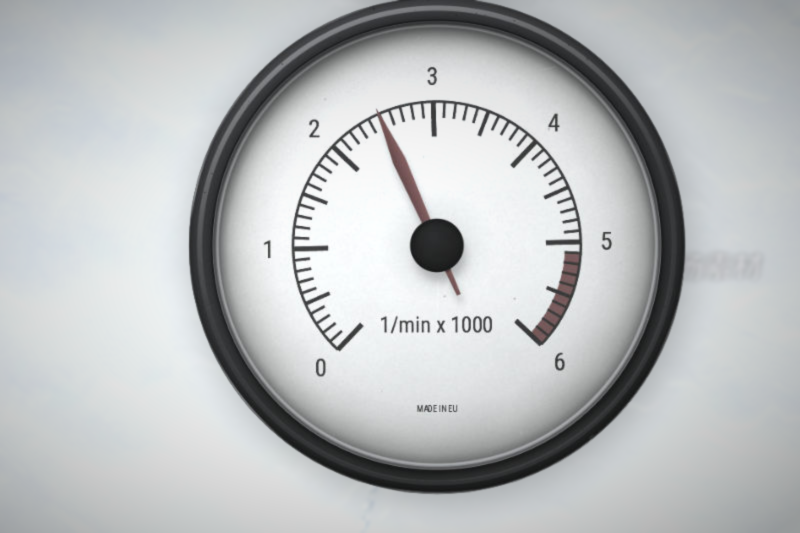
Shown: 2500 rpm
